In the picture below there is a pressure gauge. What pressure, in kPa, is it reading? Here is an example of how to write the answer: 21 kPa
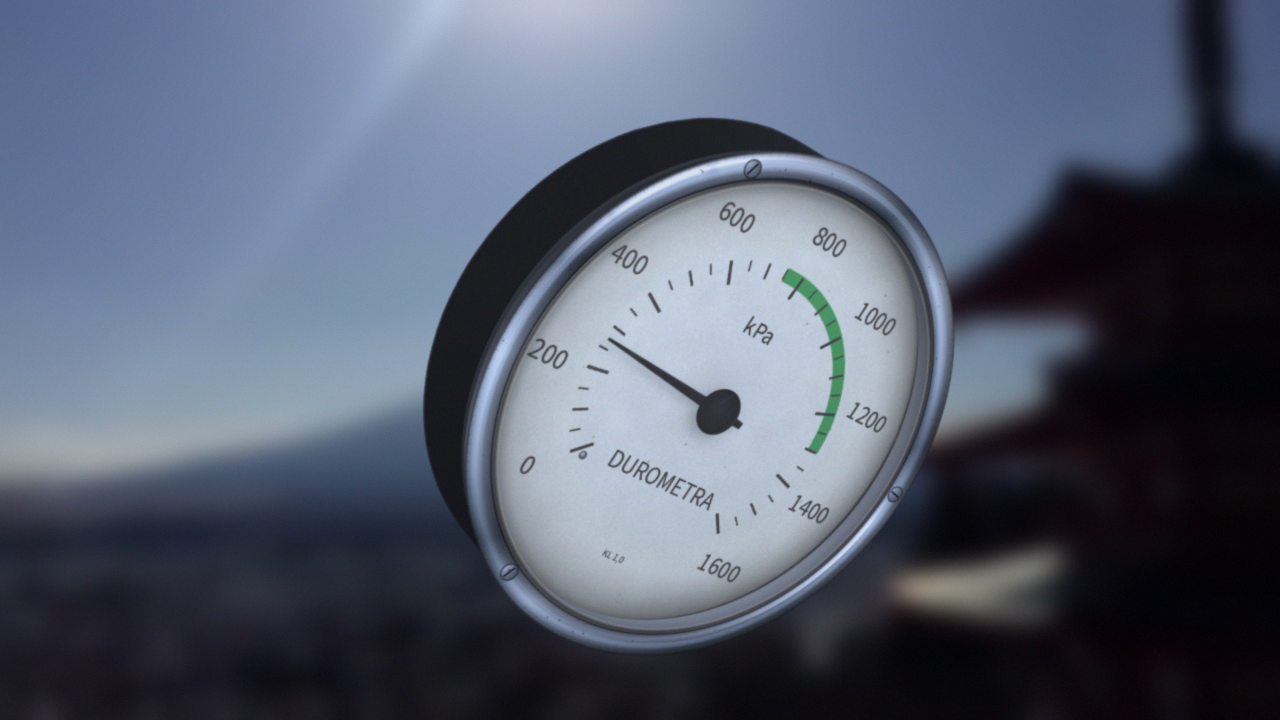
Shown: 275 kPa
